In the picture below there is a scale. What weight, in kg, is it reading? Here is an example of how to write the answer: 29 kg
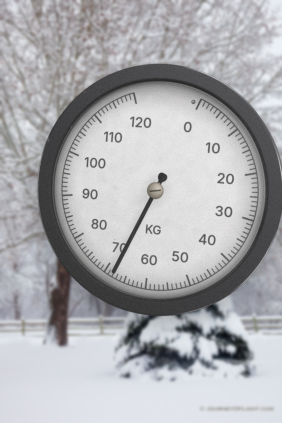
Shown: 68 kg
